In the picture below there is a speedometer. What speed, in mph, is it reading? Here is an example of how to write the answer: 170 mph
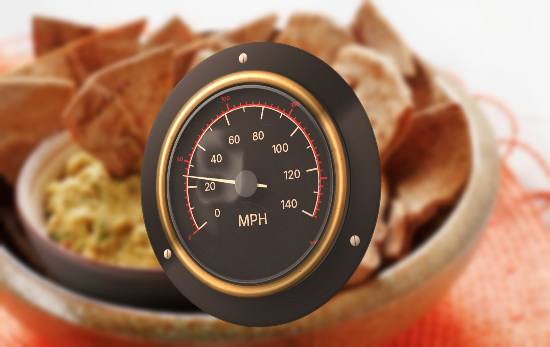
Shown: 25 mph
